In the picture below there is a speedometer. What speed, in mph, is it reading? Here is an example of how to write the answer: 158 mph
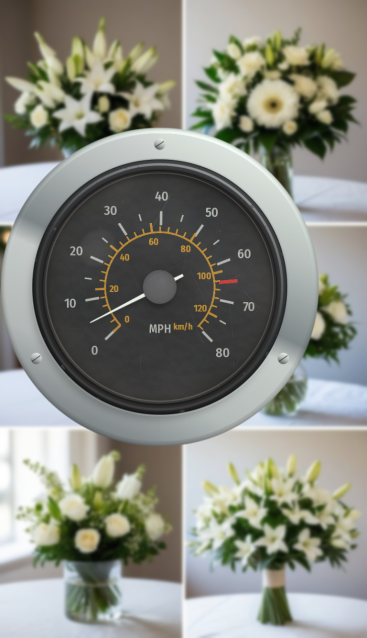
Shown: 5 mph
